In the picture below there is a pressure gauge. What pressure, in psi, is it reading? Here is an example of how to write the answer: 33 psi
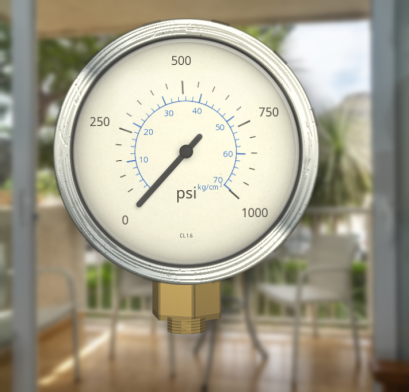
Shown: 0 psi
